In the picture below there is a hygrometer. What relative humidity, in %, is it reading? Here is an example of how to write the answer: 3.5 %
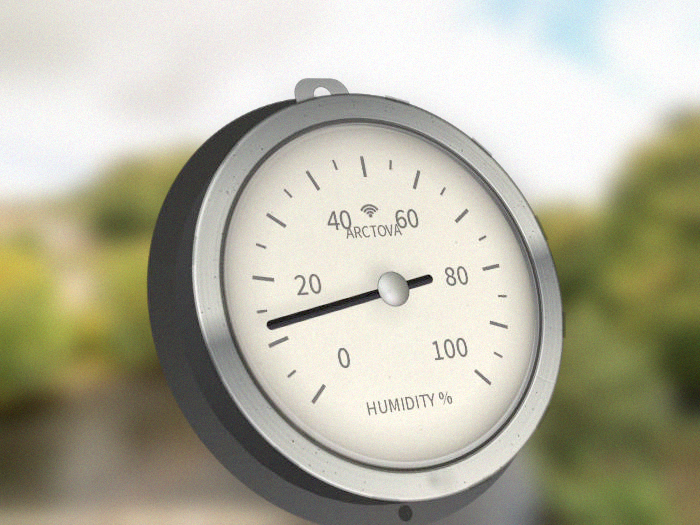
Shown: 12.5 %
